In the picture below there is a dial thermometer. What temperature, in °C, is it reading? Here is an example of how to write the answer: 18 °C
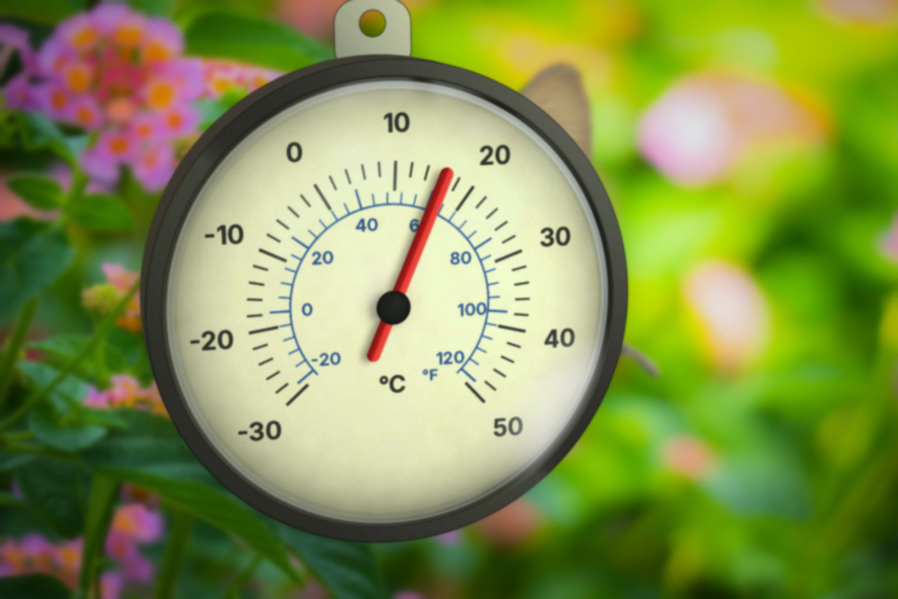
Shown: 16 °C
